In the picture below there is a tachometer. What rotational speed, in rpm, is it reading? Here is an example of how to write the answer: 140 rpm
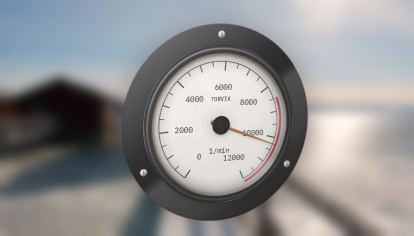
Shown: 10250 rpm
